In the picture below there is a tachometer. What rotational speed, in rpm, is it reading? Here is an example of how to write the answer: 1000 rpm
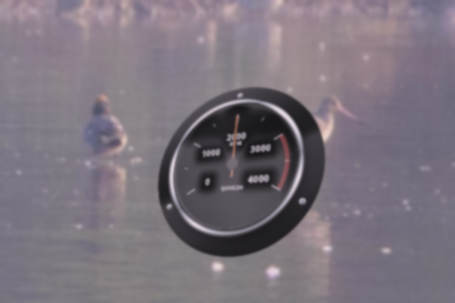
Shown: 2000 rpm
